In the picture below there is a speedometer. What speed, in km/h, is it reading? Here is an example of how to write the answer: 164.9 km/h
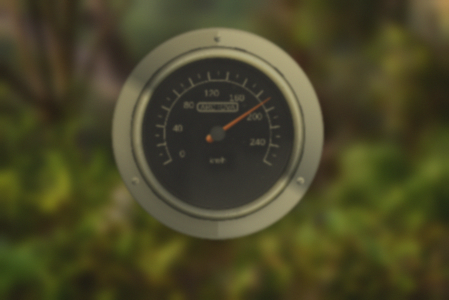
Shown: 190 km/h
